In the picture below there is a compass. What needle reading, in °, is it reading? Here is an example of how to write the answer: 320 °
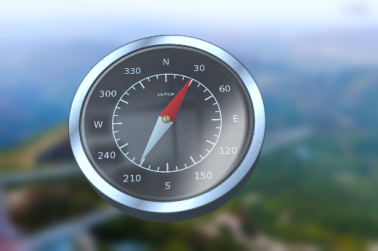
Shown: 30 °
